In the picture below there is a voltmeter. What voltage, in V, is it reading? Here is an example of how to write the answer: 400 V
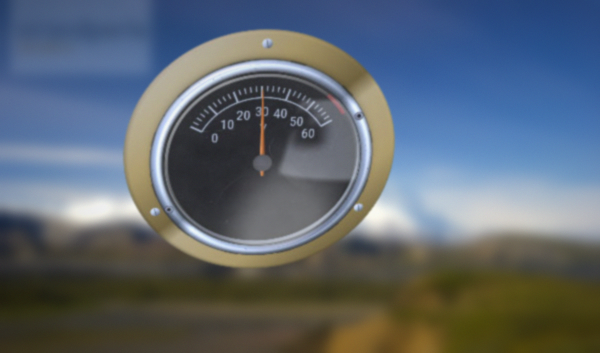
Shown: 30 V
